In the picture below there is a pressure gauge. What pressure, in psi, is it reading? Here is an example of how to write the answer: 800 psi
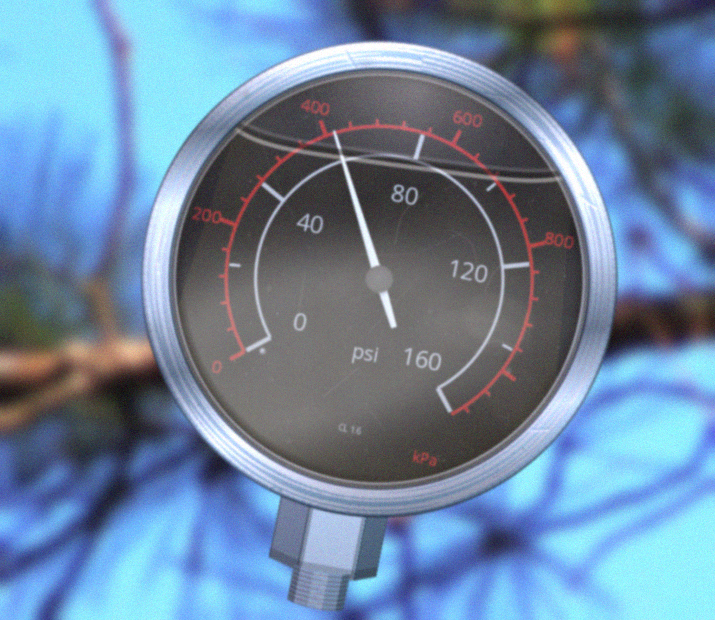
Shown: 60 psi
